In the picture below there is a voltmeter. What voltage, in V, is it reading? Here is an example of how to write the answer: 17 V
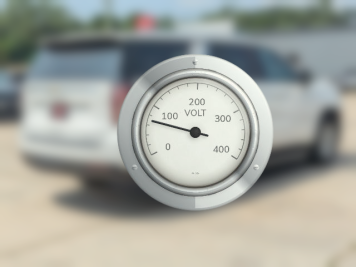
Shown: 70 V
